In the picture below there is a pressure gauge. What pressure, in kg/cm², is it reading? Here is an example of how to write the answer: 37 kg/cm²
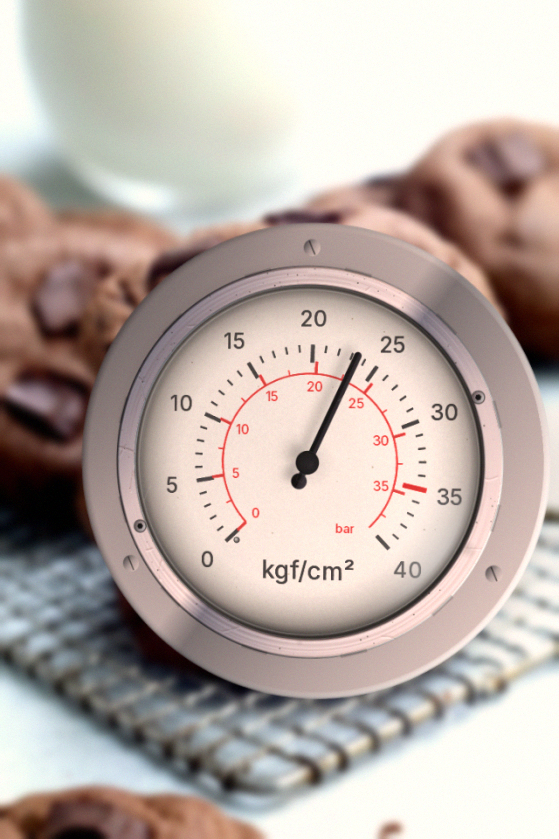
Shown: 23.5 kg/cm²
